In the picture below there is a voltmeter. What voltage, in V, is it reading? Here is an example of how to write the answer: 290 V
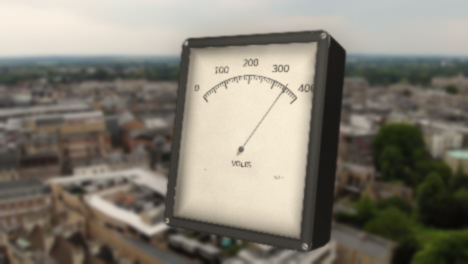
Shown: 350 V
